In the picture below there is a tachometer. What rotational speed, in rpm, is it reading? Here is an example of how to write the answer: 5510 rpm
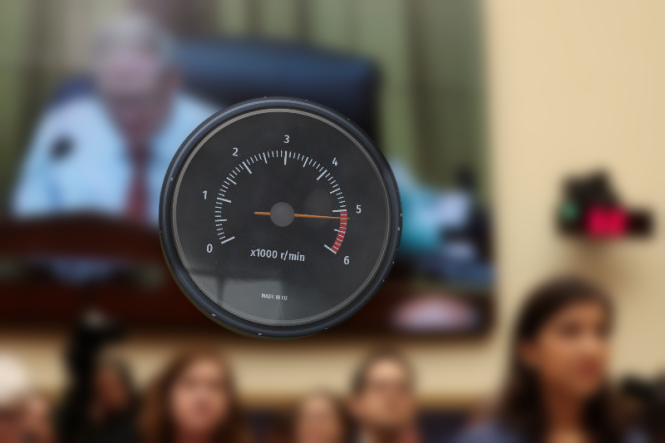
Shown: 5200 rpm
